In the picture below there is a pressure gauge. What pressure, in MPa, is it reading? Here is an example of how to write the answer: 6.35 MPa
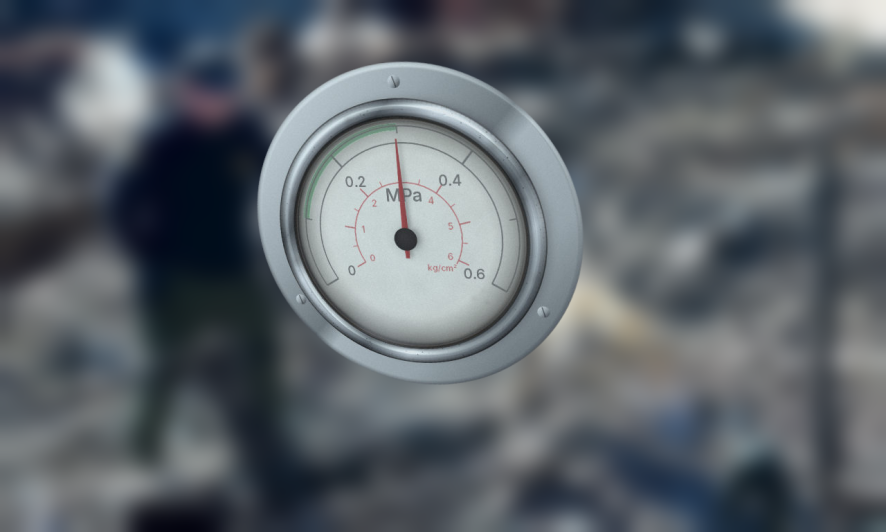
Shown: 0.3 MPa
